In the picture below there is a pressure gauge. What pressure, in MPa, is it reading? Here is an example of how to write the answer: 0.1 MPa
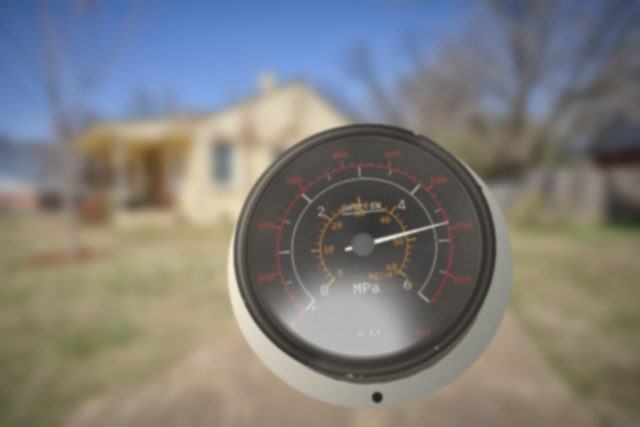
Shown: 4.75 MPa
